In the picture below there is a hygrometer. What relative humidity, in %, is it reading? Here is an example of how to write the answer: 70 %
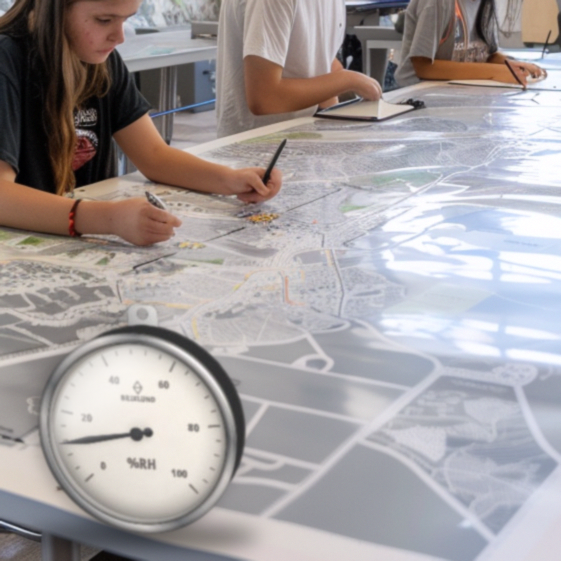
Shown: 12 %
